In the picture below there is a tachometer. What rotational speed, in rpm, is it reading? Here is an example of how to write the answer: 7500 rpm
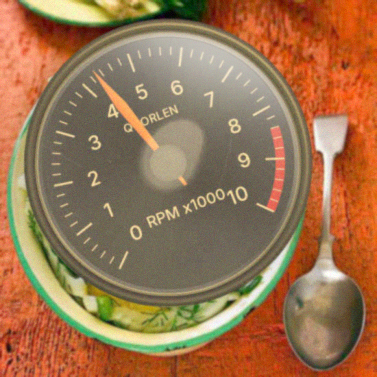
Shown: 4300 rpm
